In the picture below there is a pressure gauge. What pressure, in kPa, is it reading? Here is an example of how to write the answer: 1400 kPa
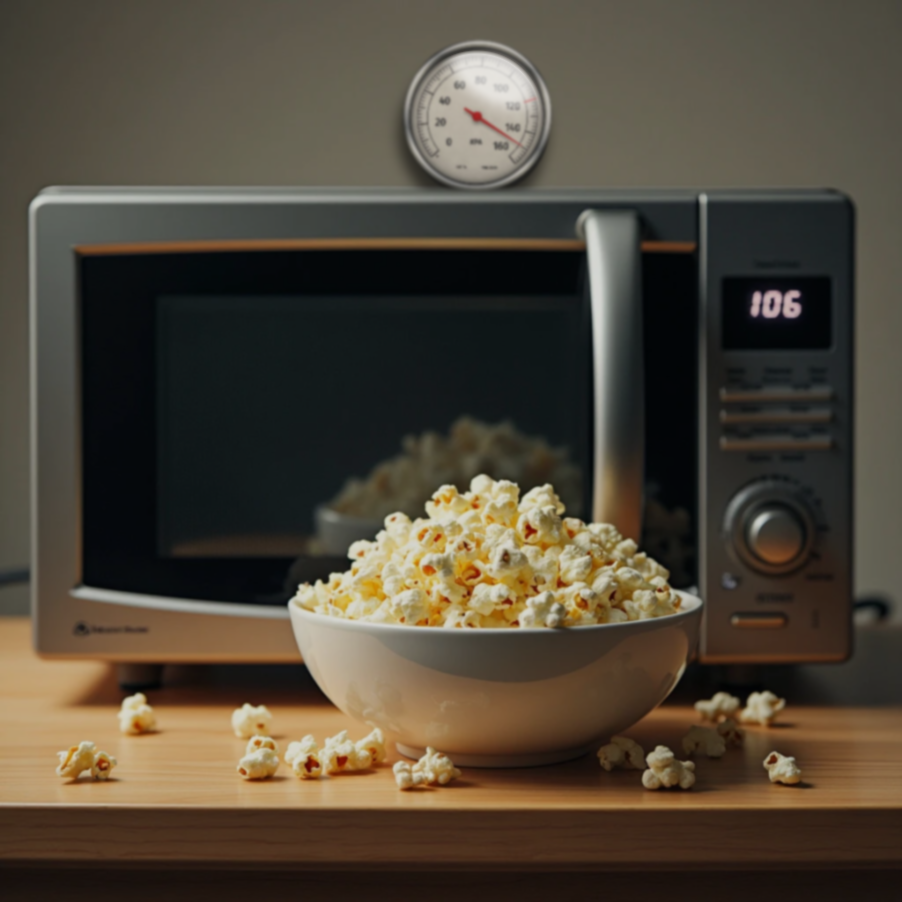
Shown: 150 kPa
